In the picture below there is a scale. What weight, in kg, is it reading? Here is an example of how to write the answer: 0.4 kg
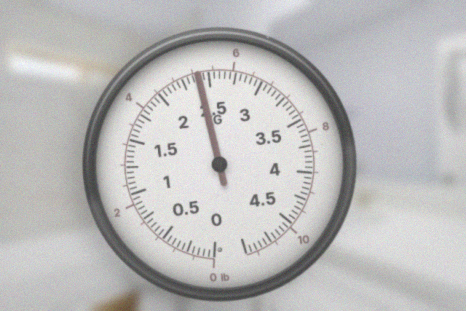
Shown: 2.4 kg
